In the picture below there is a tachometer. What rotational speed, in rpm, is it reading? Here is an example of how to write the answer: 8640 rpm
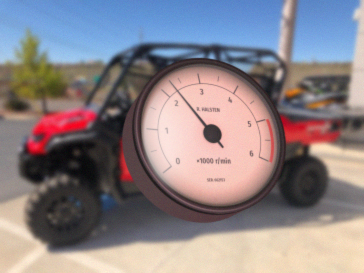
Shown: 2250 rpm
